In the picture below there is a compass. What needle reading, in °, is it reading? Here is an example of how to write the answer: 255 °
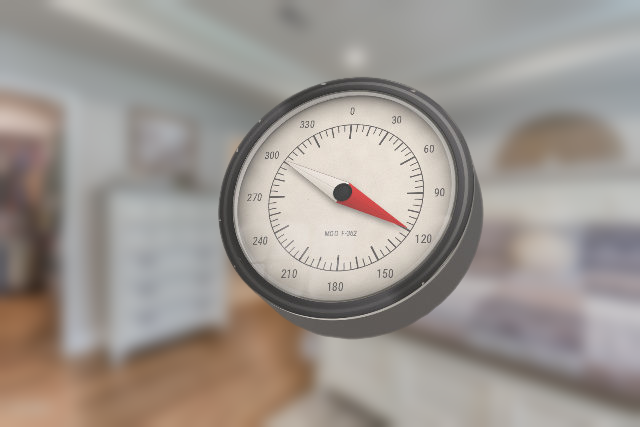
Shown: 120 °
